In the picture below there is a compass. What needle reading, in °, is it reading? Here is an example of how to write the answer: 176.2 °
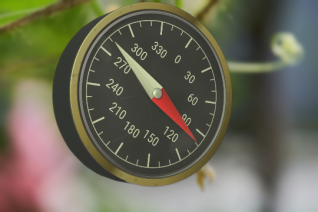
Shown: 100 °
